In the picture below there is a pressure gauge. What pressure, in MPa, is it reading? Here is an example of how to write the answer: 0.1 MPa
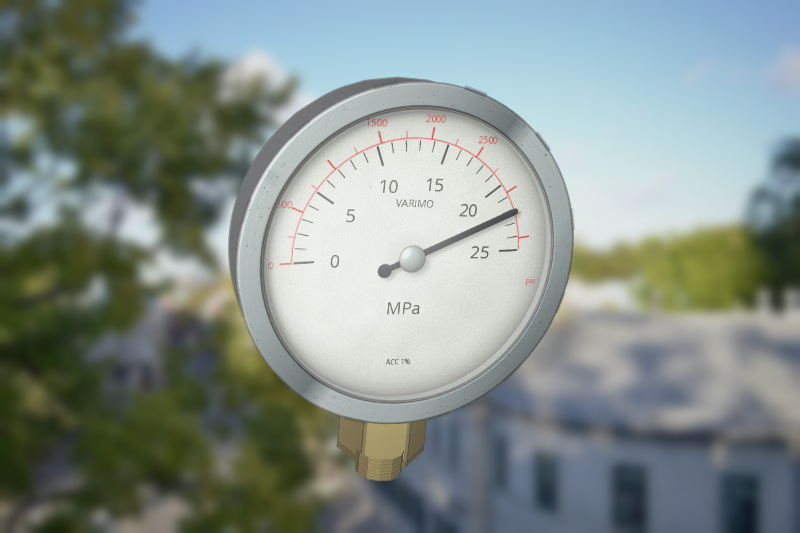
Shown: 22 MPa
